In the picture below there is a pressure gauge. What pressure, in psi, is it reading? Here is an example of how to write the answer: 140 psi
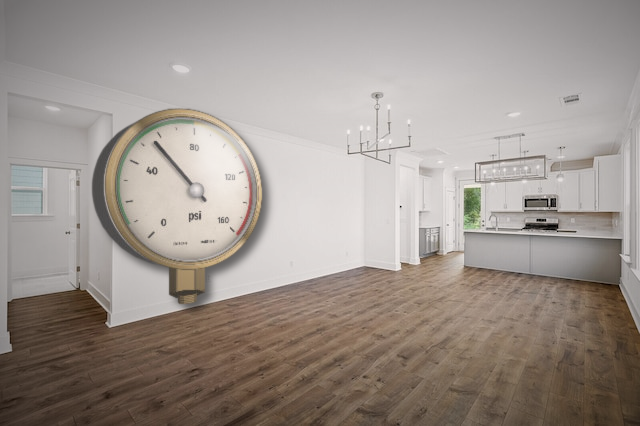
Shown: 55 psi
